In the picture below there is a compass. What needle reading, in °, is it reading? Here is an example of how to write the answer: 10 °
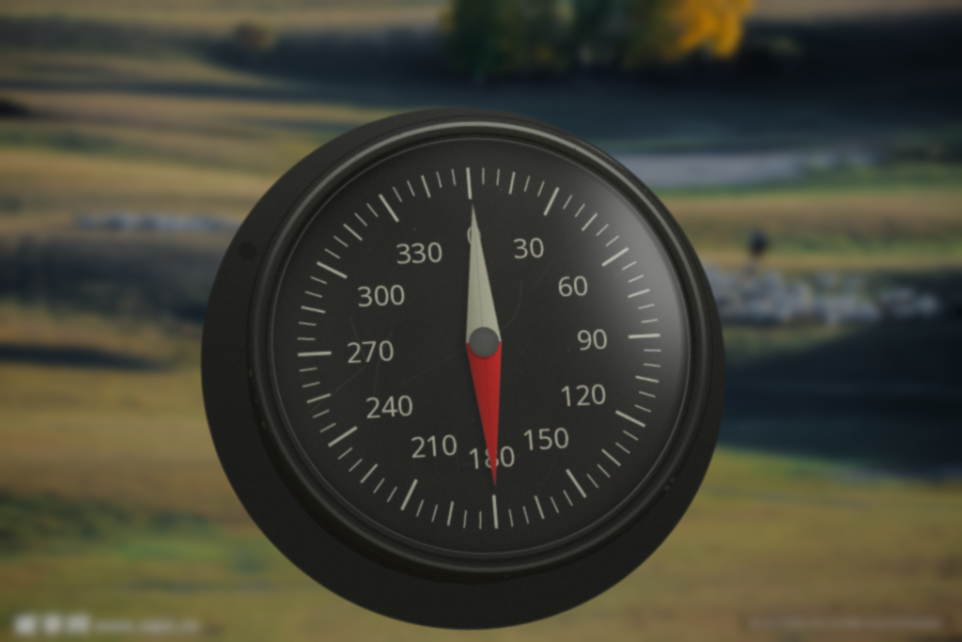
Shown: 180 °
